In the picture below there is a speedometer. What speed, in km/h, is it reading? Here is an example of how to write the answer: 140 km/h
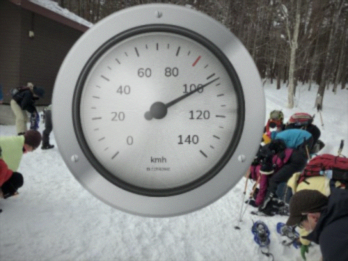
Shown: 102.5 km/h
